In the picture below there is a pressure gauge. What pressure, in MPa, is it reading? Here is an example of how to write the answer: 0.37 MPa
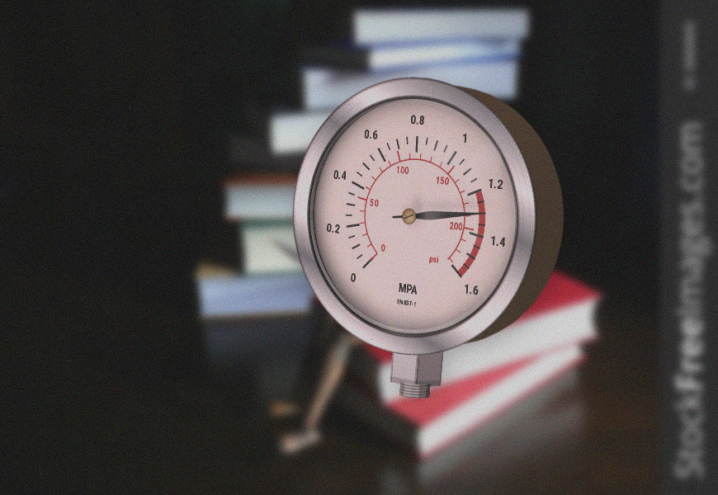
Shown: 1.3 MPa
